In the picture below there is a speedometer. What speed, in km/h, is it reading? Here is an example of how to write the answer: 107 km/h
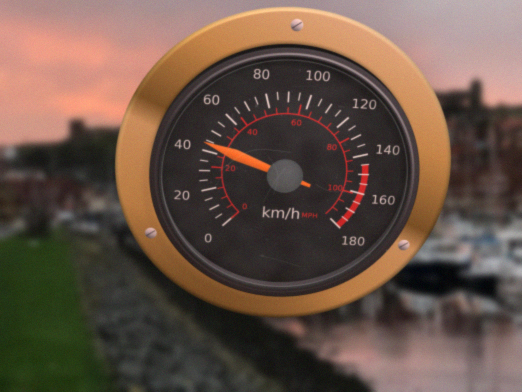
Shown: 45 km/h
